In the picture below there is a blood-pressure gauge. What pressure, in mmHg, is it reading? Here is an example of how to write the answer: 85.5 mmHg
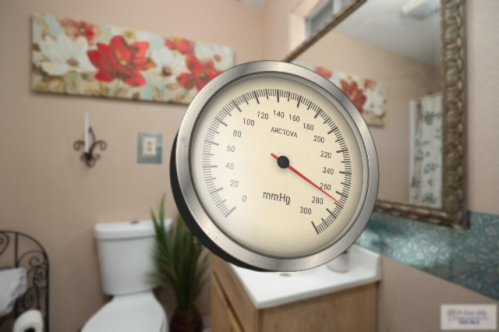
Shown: 270 mmHg
